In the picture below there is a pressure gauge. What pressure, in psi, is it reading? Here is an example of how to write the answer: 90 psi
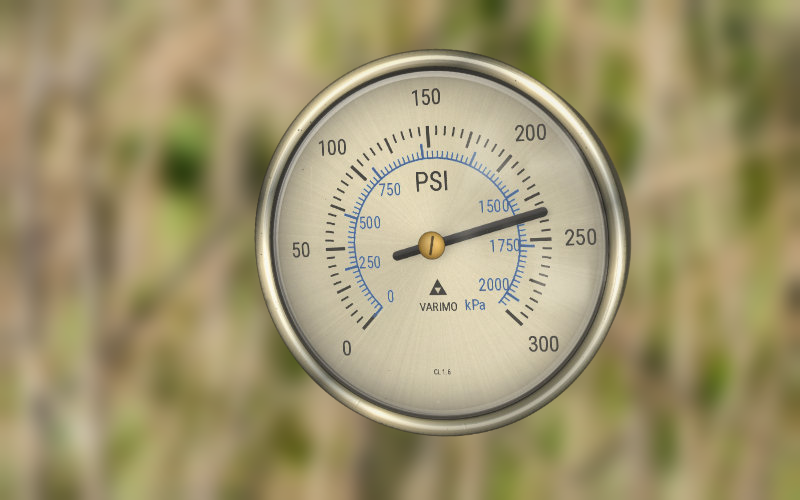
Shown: 235 psi
